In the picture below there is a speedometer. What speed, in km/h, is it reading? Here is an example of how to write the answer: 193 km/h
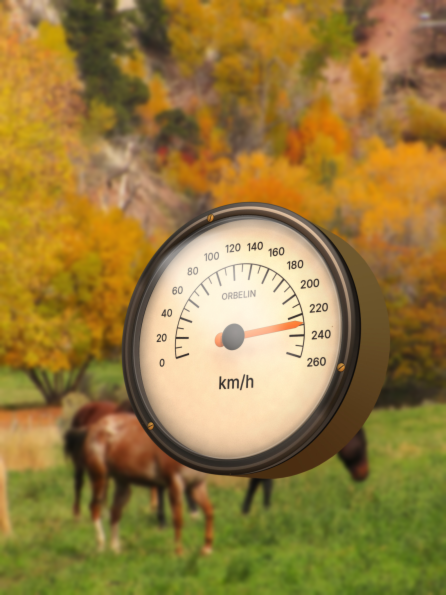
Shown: 230 km/h
